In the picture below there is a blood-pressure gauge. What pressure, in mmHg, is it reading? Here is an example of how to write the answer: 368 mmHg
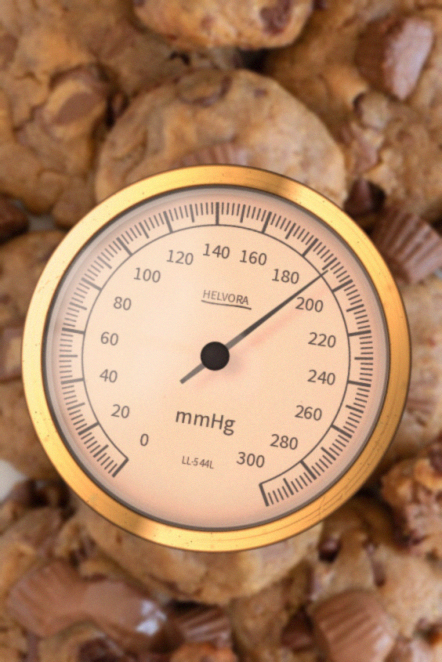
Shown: 192 mmHg
